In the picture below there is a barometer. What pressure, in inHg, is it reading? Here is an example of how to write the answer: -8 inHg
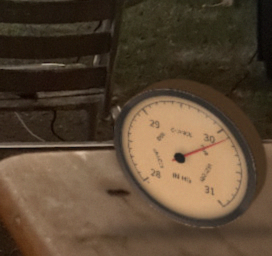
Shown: 30.1 inHg
